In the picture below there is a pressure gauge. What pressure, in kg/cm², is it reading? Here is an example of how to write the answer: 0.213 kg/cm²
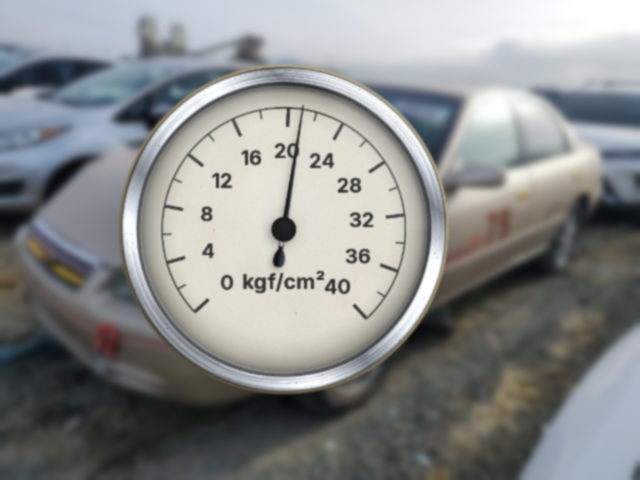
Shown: 21 kg/cm²
